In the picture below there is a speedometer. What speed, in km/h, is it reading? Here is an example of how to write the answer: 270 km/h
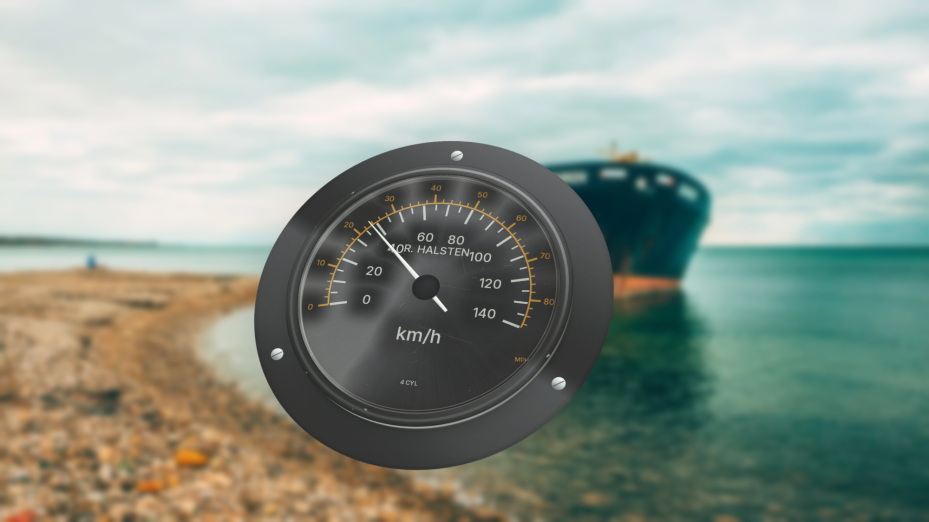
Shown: 37.5 km/h
